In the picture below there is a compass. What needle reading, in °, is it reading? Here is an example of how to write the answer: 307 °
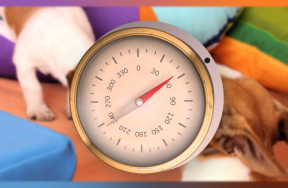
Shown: 55 °
